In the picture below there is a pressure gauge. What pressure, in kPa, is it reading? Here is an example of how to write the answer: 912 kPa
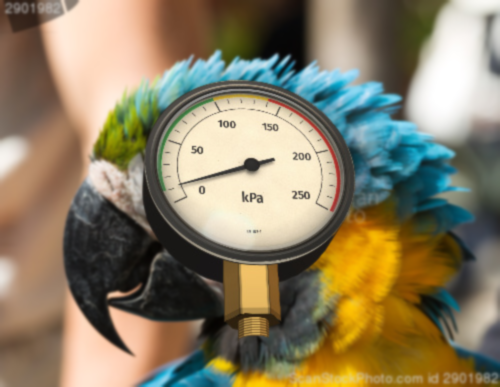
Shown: 10 kPa
